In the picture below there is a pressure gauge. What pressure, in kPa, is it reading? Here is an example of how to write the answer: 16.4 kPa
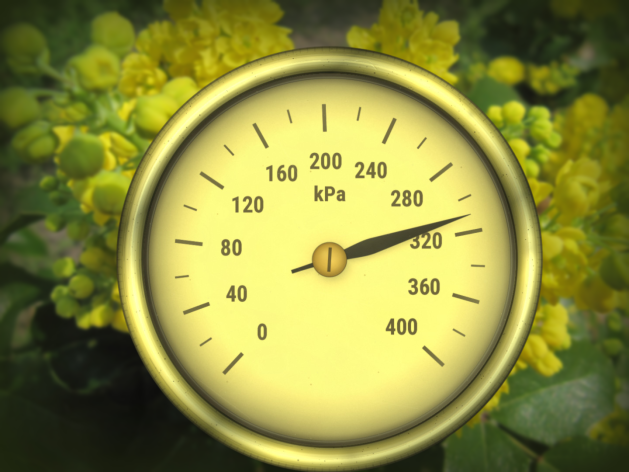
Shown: 310 kPa
